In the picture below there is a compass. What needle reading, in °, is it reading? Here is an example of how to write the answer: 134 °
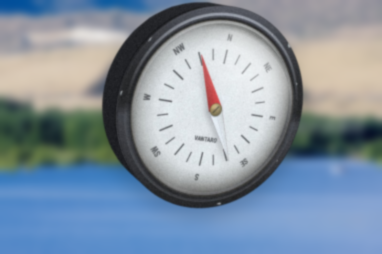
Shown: 330 °
